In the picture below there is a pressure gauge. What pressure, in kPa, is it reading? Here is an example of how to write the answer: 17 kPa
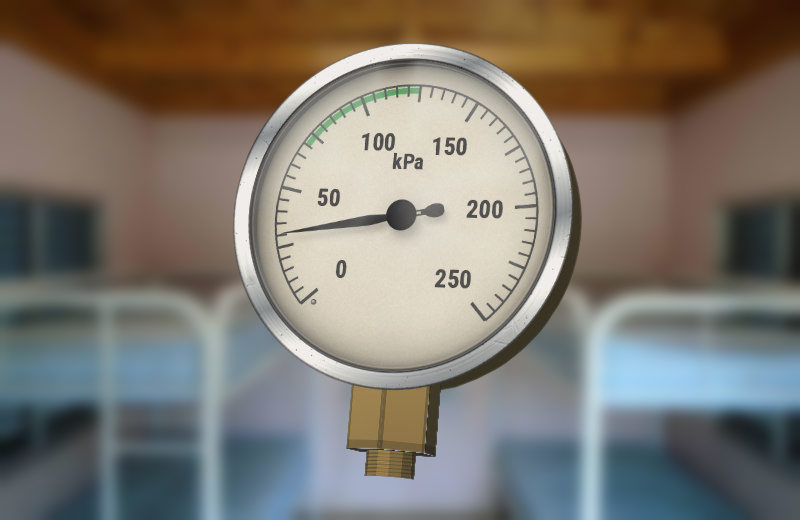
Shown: 30 kPa
